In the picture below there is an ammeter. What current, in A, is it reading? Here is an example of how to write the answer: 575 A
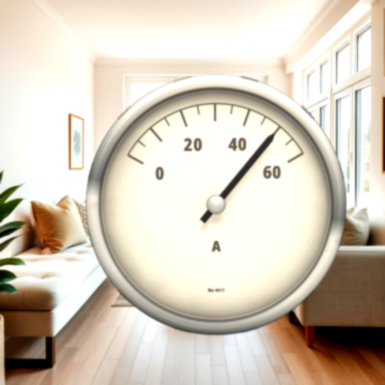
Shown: 50 A
